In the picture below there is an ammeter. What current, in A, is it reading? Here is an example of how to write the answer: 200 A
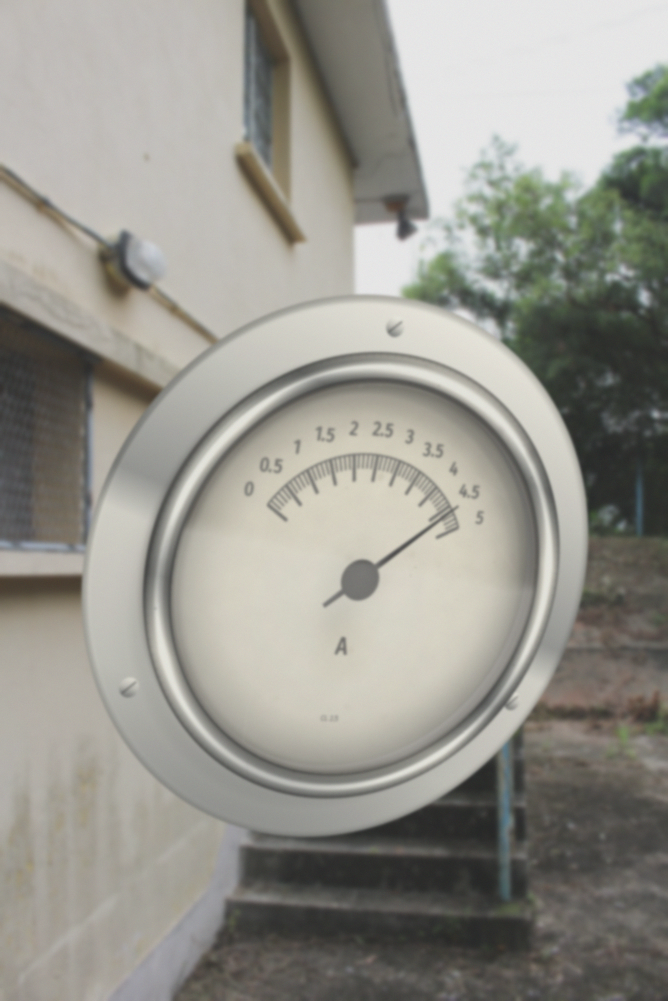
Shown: 4.5 A
